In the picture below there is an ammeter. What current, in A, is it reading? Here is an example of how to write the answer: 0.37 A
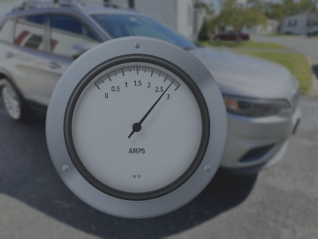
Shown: 2.75 A
